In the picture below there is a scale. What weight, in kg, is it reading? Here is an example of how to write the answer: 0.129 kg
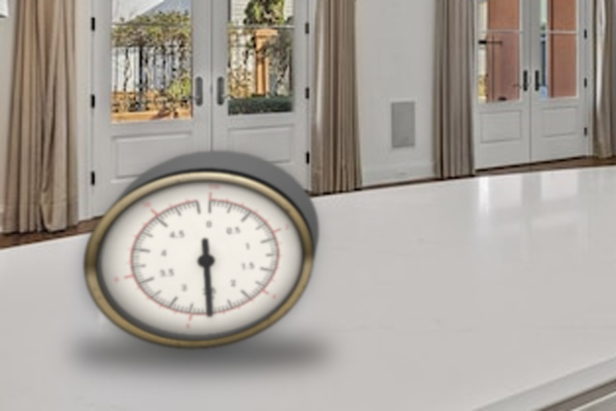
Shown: 2.5 kg
